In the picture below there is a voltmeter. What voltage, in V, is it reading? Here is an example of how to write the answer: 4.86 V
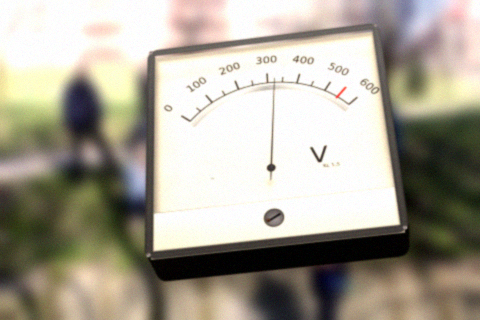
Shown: 325 V
